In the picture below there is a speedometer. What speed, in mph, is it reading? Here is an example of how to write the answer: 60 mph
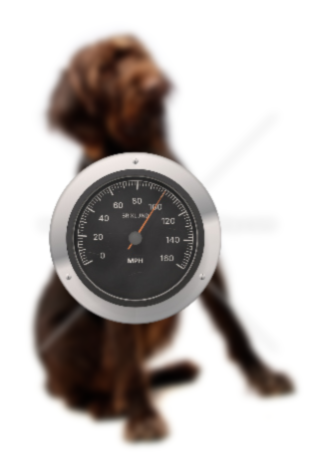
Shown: 100 mph
